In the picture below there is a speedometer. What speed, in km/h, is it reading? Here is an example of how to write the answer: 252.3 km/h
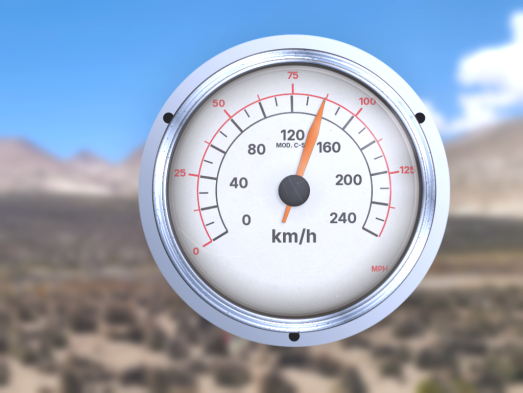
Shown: 140 km/h
